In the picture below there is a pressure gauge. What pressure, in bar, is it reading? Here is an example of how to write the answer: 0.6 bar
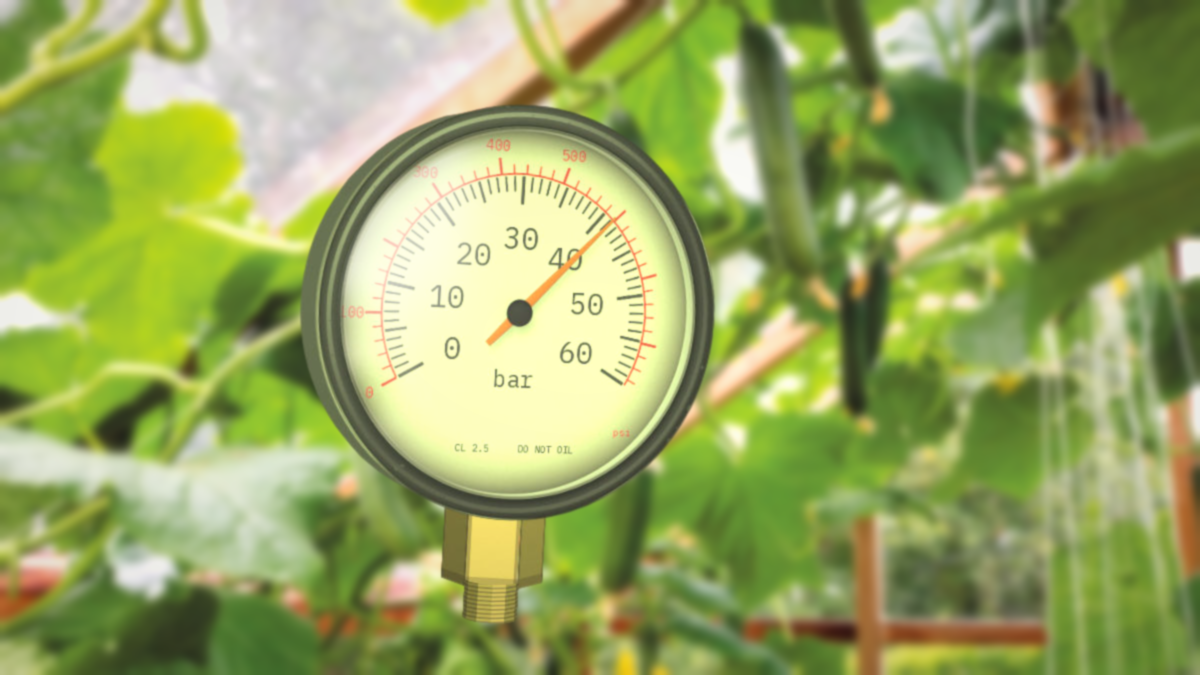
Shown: 41 bar
